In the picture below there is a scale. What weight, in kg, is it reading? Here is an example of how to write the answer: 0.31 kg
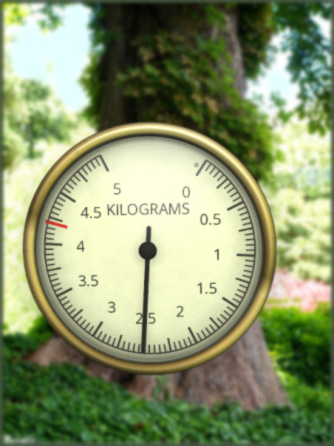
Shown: 2.5 kg
